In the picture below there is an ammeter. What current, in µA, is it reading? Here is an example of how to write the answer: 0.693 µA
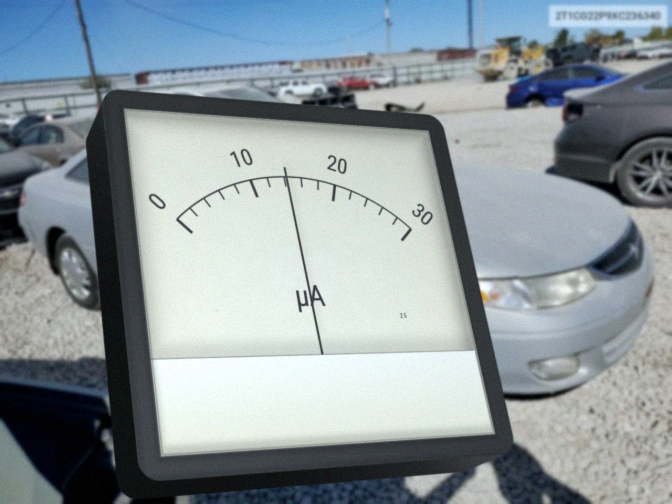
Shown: 14 µA
